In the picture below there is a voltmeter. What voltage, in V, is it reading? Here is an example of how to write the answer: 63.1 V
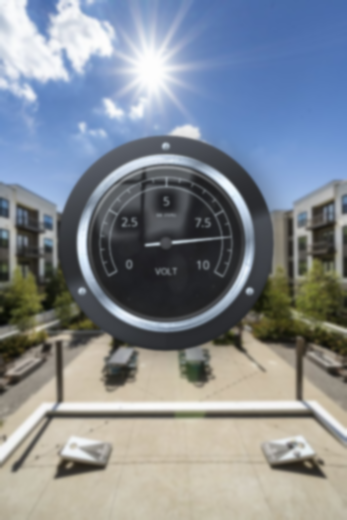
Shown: 8.5 V
